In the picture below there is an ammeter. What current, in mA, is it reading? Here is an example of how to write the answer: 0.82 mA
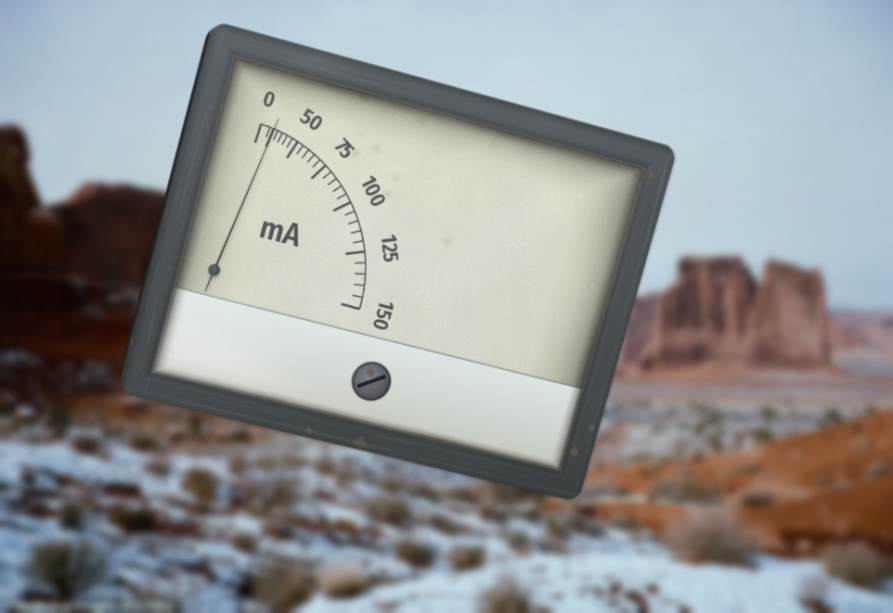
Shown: 25 mA
